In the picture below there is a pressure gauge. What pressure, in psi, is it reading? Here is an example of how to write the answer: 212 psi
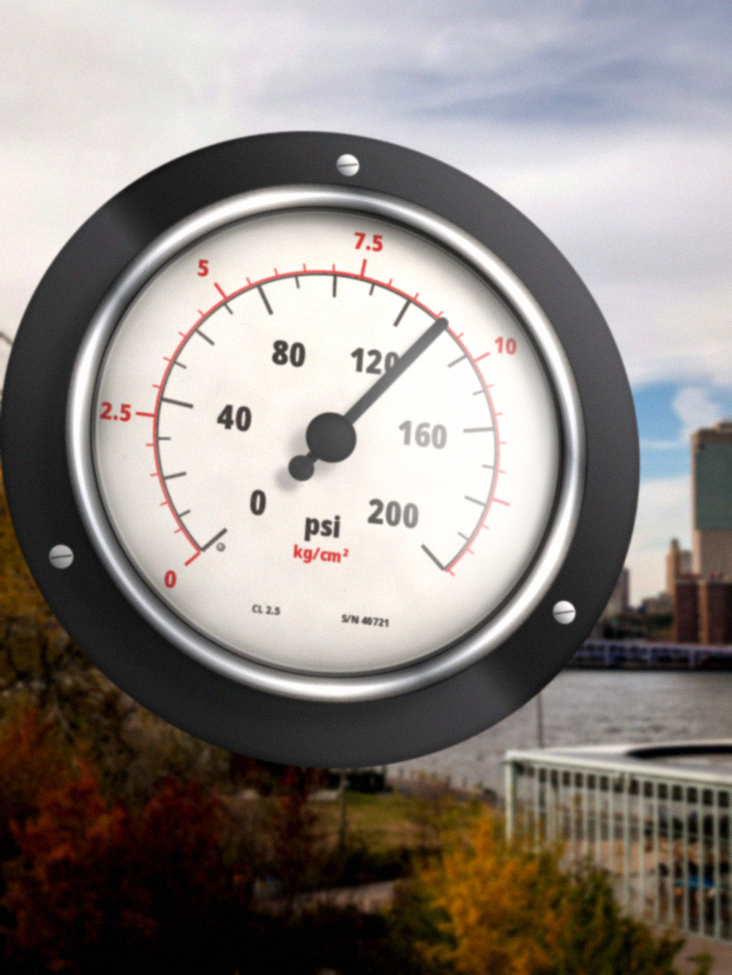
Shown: 130 psi
